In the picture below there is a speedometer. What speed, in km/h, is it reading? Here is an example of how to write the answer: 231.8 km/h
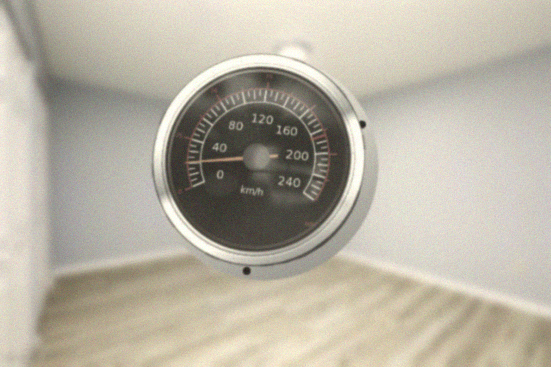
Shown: 20 km/h
